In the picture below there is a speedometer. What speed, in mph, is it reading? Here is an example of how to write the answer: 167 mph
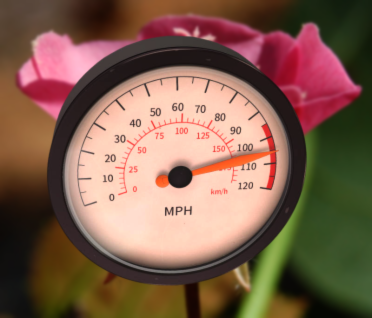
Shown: 105 mph
